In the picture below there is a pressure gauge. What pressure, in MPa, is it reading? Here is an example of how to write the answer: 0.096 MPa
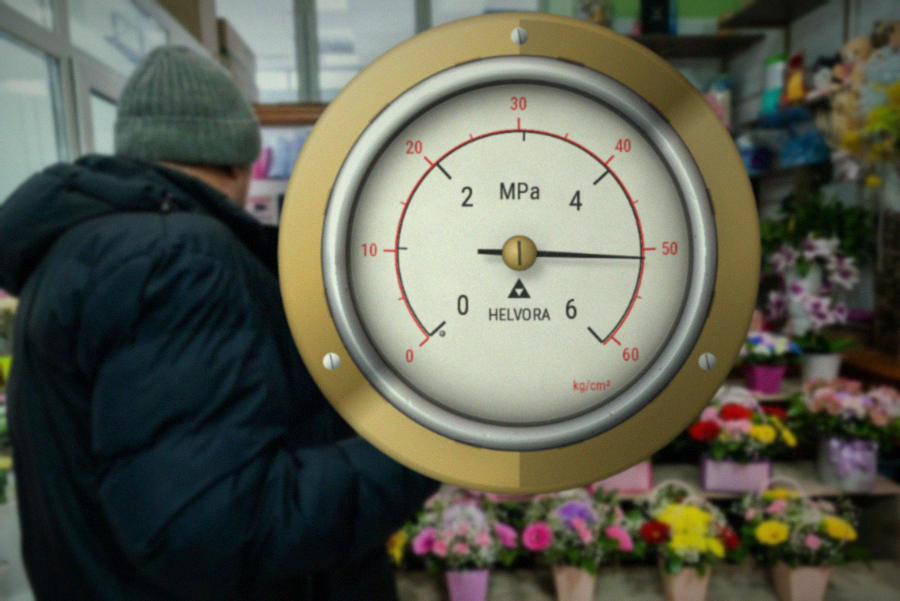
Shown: 5 MPa
